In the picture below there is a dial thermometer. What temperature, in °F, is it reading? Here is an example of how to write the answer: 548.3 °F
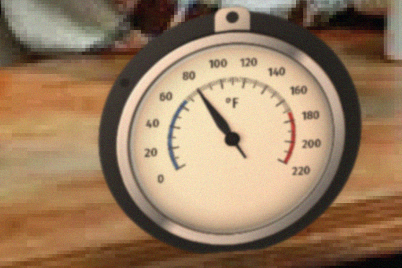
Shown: 80 °F
